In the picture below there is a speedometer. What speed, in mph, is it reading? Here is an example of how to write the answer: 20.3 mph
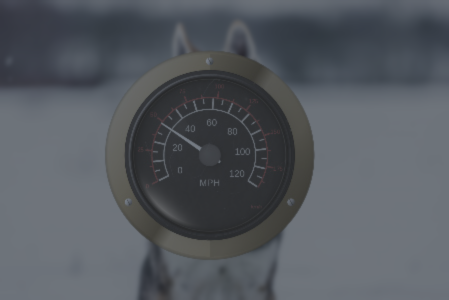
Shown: 30 mph
